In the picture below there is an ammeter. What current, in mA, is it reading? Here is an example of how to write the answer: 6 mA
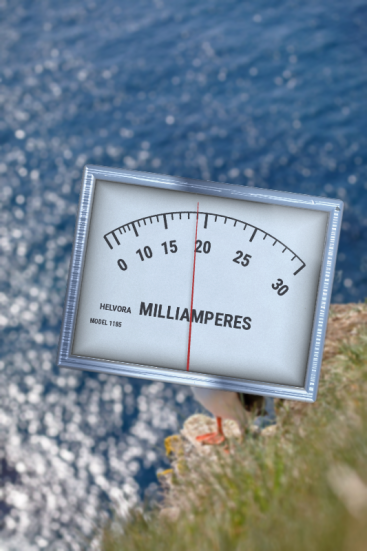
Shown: 19 mA
